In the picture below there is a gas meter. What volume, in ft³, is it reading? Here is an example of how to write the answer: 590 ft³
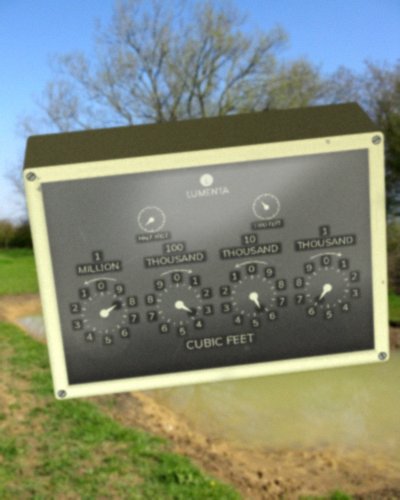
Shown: 835600 ft³
